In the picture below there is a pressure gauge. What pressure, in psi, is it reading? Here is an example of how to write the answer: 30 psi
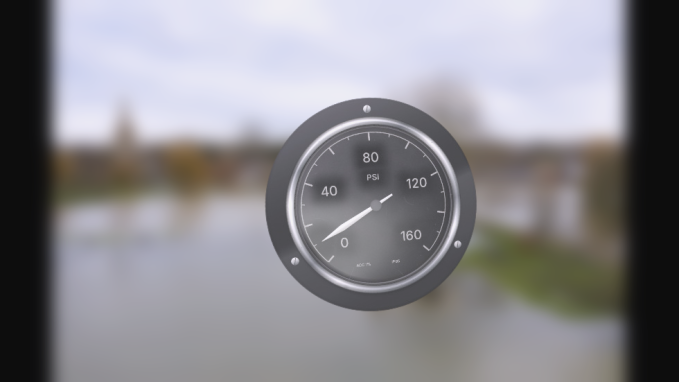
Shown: 10 psi
